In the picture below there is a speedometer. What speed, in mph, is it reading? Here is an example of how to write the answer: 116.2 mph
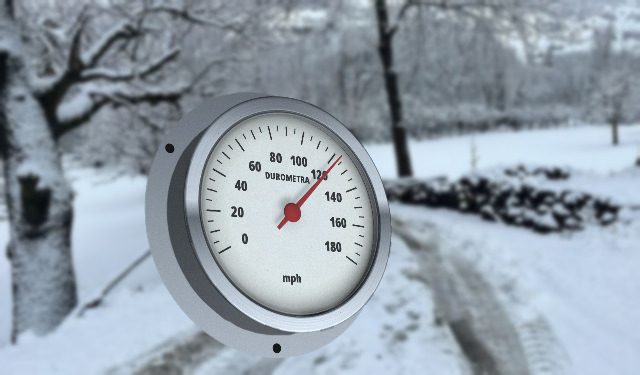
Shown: 122.5 mph
